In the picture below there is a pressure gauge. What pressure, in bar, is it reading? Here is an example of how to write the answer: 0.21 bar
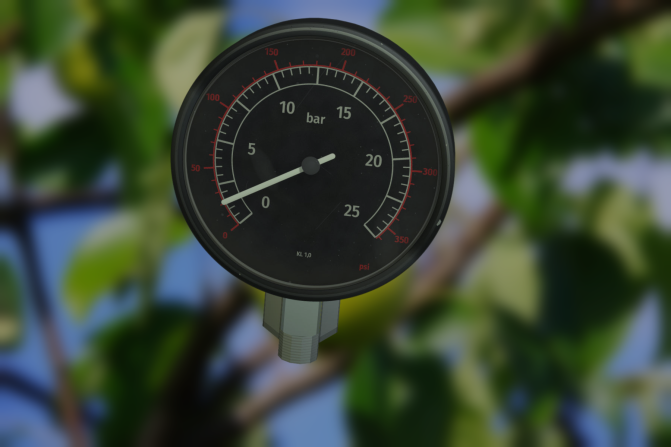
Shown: 1.5 bar
